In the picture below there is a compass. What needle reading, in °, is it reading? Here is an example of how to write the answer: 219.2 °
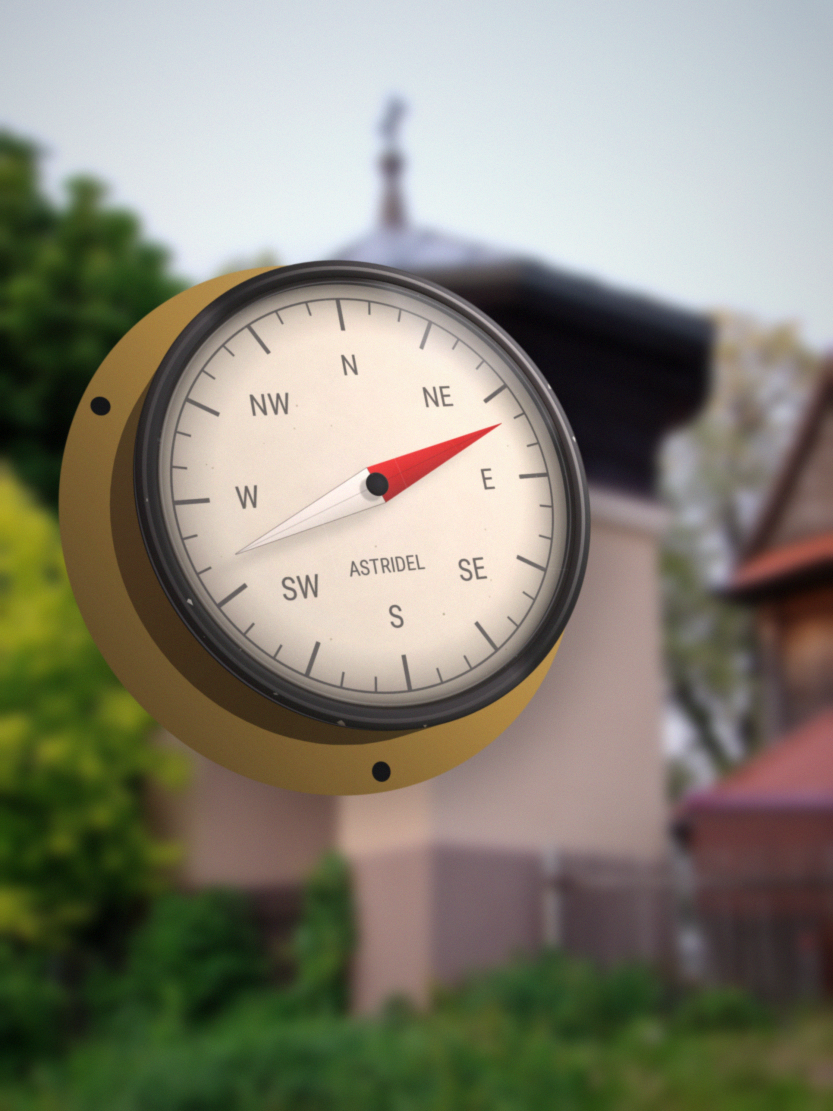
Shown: 70 °
